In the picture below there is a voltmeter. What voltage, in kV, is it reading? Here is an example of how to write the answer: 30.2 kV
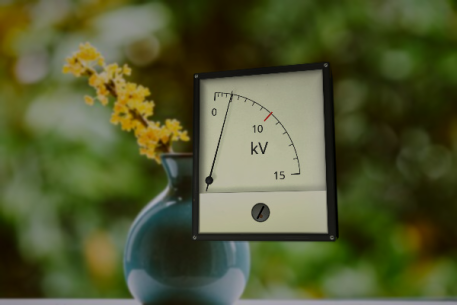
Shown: 5 kV
